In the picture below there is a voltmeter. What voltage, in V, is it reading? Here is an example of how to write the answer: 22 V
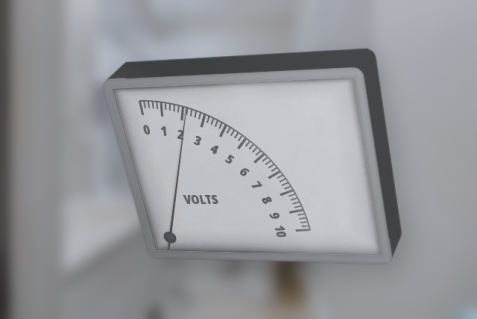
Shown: 2.2 V
